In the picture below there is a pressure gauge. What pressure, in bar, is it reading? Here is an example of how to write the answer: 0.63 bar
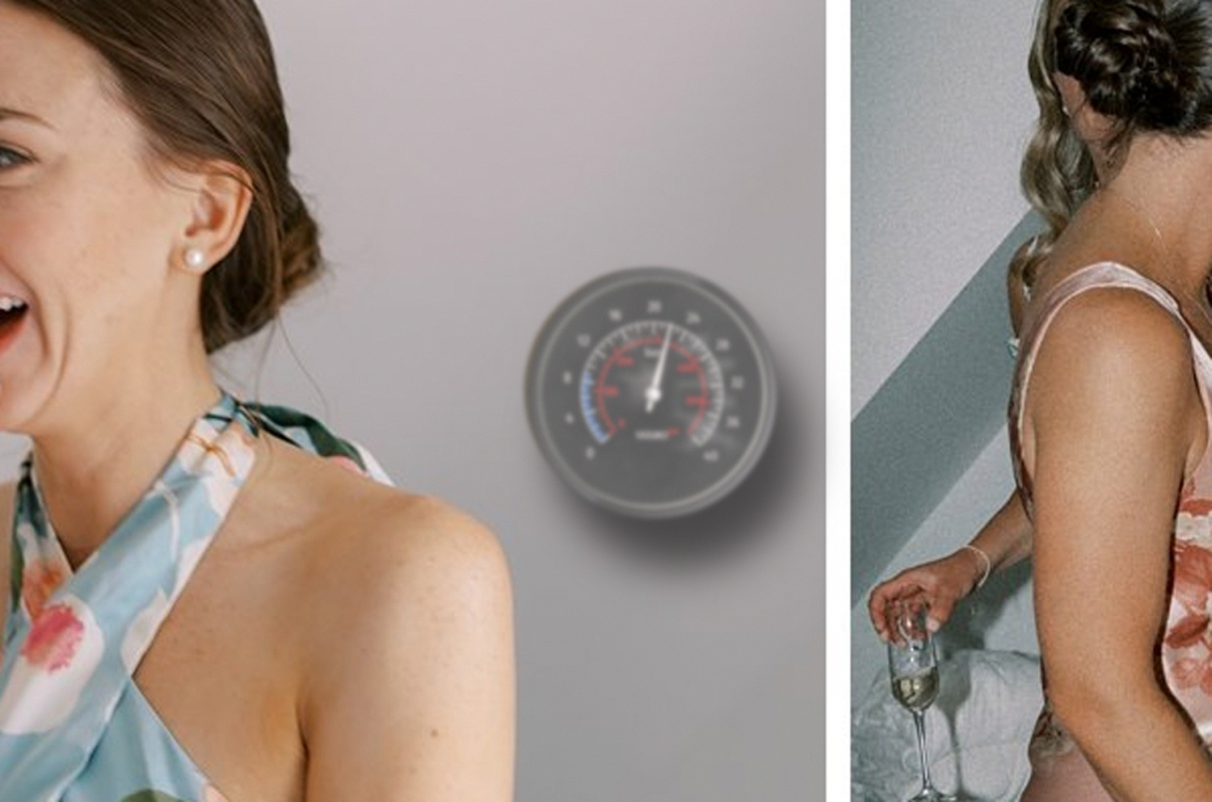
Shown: 22 bar
